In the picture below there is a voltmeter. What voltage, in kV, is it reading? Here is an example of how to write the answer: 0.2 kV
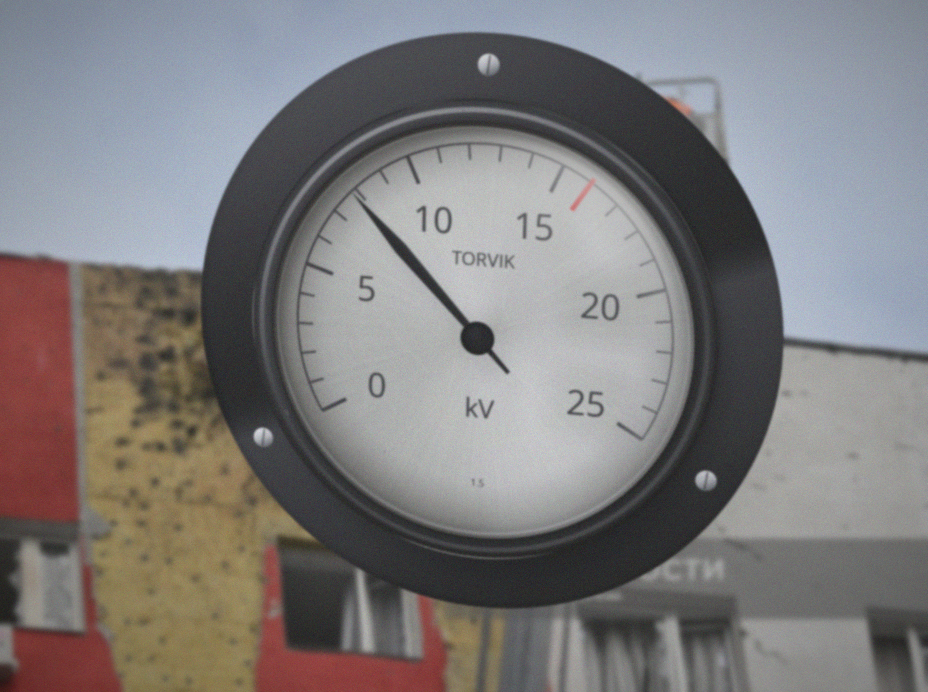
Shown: 8 kV
